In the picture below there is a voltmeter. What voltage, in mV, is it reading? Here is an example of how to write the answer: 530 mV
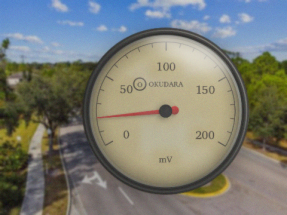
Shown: 20 mV
